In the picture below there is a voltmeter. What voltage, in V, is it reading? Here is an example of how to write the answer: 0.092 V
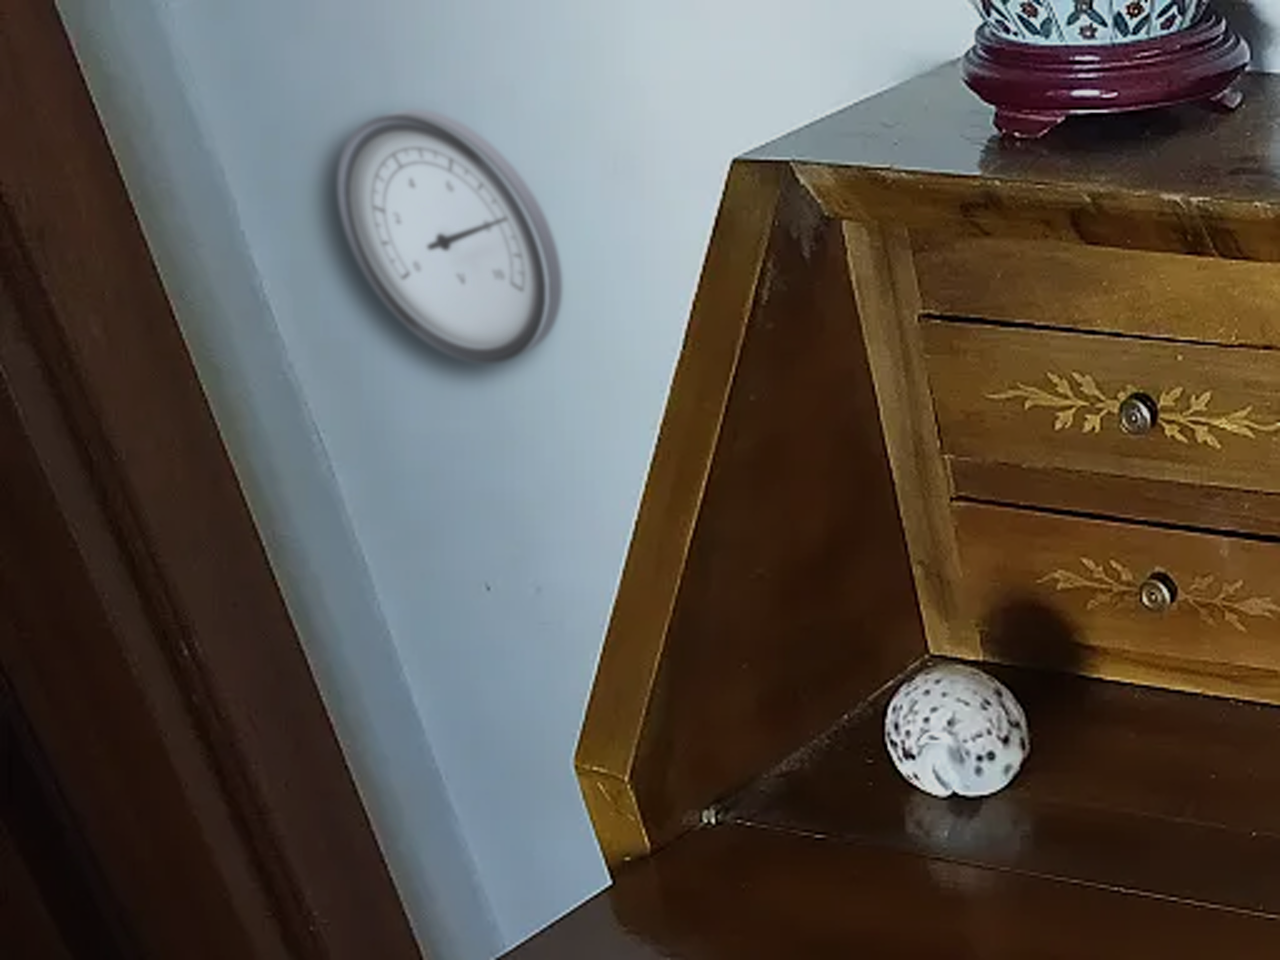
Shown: 8 V
